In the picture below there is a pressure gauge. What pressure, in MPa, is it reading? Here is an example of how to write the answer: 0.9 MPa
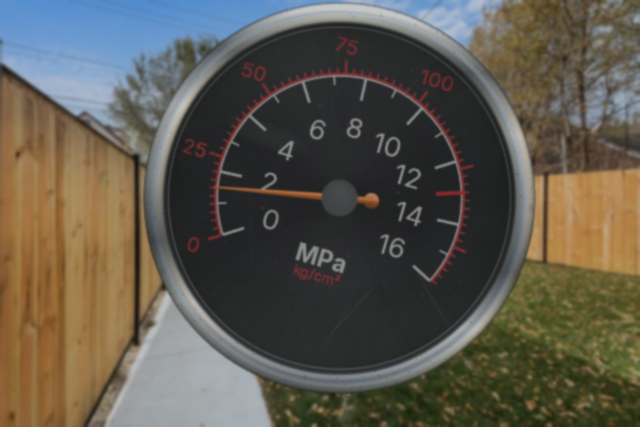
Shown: 1.5 MPa
